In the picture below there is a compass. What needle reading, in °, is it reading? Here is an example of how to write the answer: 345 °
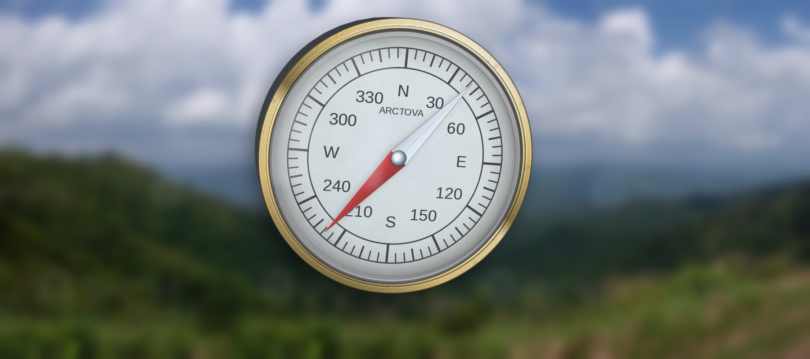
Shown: 220 °
